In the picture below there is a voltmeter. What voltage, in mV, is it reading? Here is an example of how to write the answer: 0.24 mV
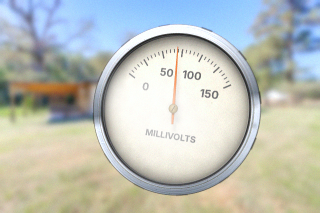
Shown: 70 mV
